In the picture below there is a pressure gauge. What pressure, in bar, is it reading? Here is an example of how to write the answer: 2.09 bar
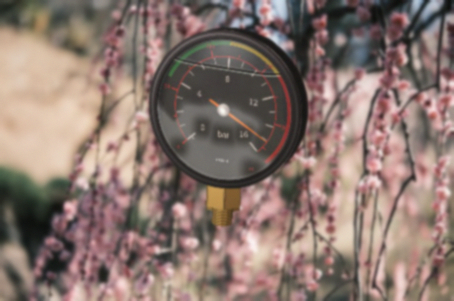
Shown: 15 bar
